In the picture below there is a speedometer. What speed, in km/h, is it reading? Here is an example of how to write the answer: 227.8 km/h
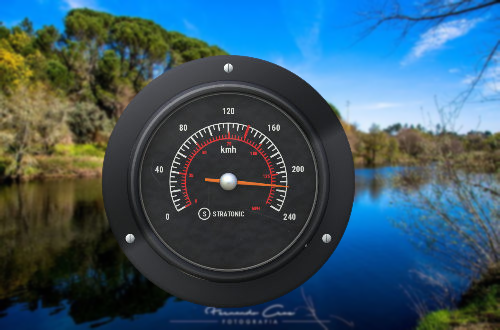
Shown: 215 km/h
